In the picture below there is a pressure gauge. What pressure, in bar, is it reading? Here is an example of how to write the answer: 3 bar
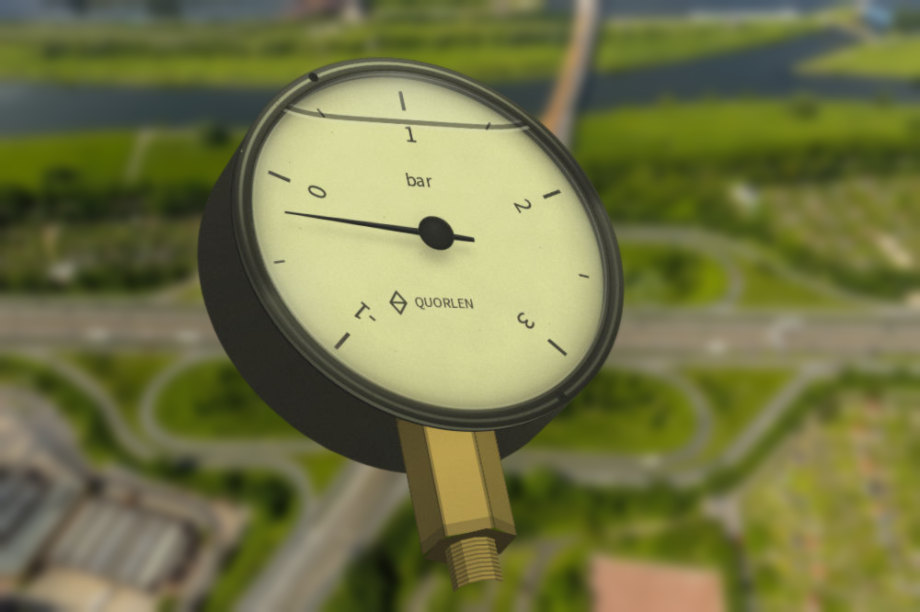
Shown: -0.25 bar
